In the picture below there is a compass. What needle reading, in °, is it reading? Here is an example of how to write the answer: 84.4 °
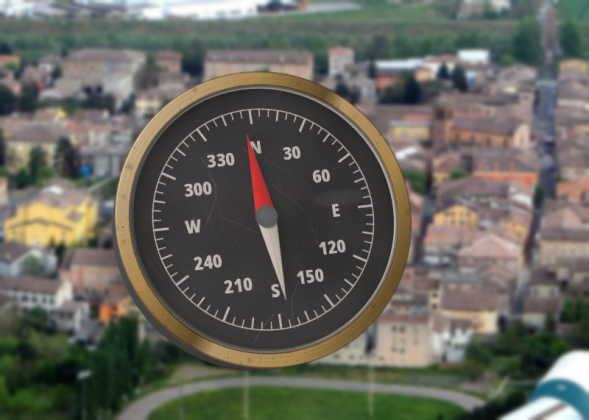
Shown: 355 °
